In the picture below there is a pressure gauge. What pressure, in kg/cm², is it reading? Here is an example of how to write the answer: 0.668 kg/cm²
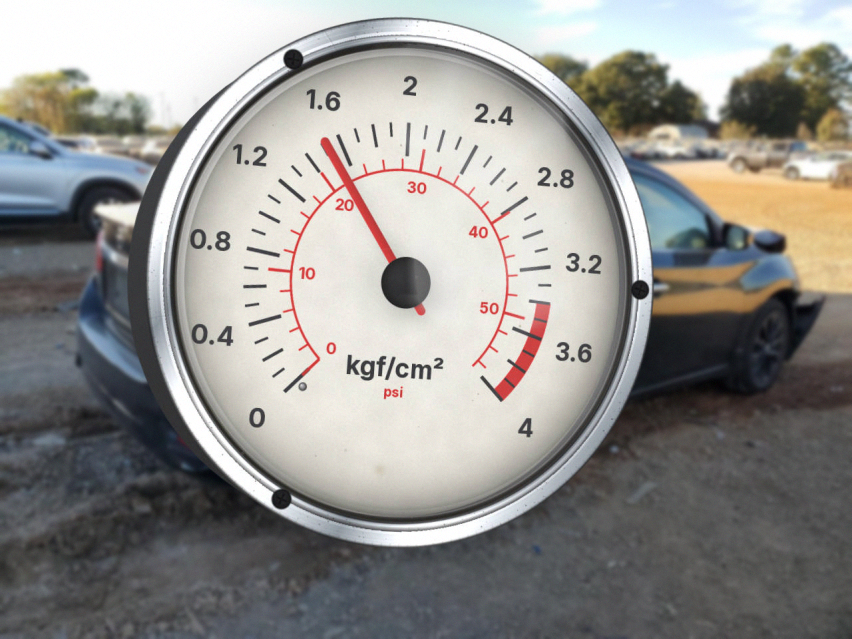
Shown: 1.5 kg/cm²
